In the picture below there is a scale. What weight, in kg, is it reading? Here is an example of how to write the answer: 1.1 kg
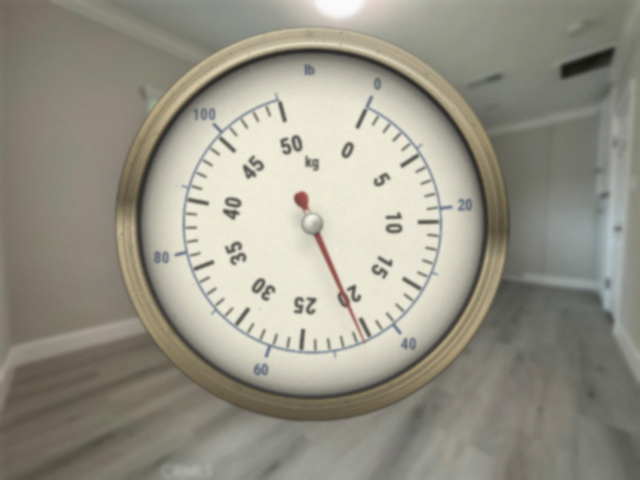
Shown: 20.5 kg
